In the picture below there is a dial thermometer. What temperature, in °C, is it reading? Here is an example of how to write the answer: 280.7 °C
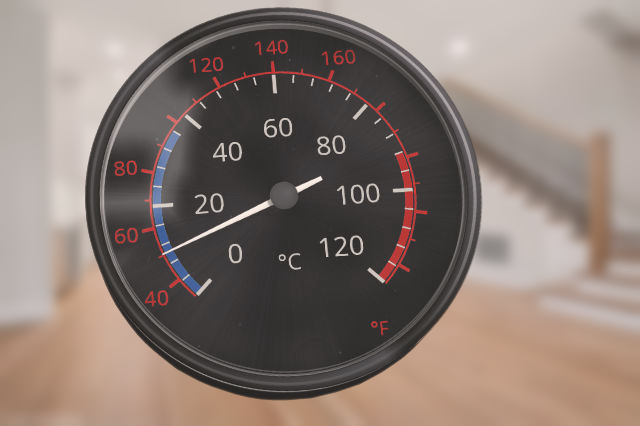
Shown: 10 °C
